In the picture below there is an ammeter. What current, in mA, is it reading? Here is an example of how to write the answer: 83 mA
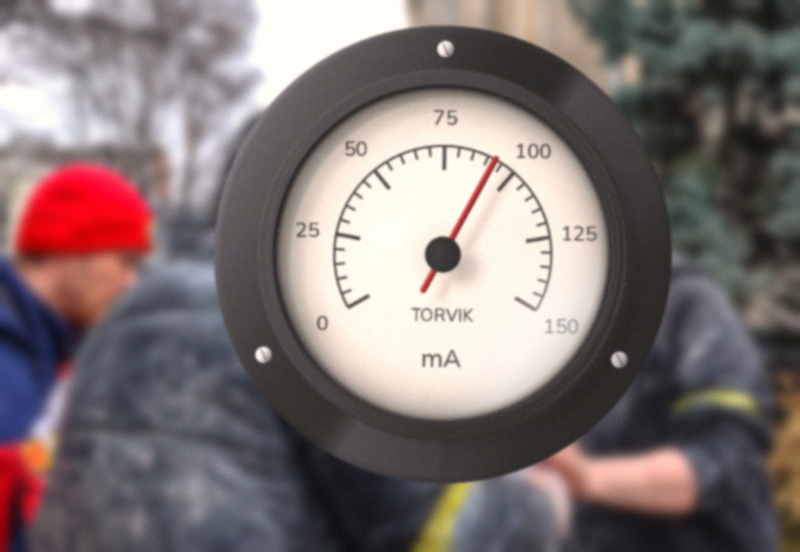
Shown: 92.5 mA
